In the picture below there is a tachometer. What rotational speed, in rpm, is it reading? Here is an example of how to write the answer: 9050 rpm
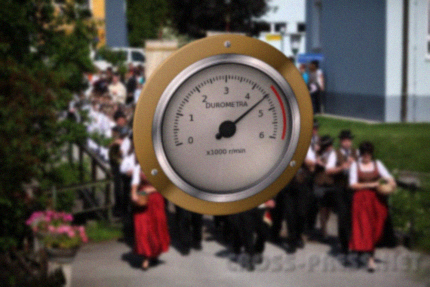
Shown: 4500 rpm
